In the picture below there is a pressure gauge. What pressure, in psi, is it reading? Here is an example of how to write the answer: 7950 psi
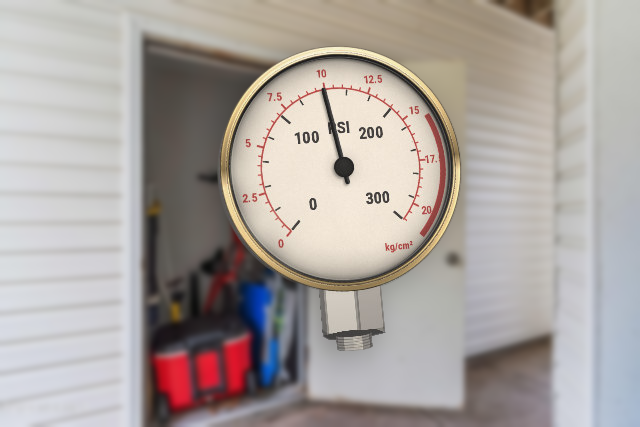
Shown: 140 psi
